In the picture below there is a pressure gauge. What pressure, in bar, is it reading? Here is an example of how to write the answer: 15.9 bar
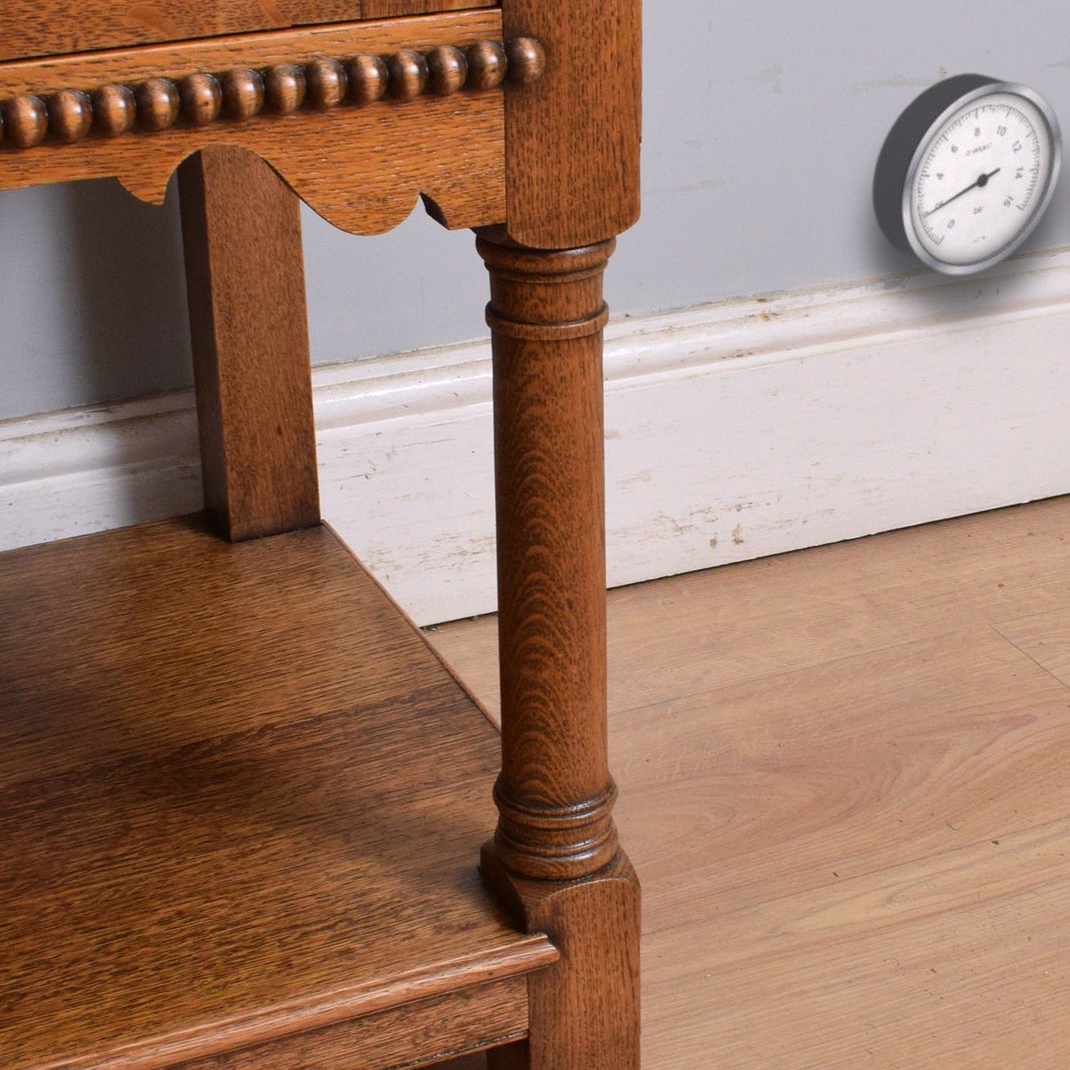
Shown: 2 bar
